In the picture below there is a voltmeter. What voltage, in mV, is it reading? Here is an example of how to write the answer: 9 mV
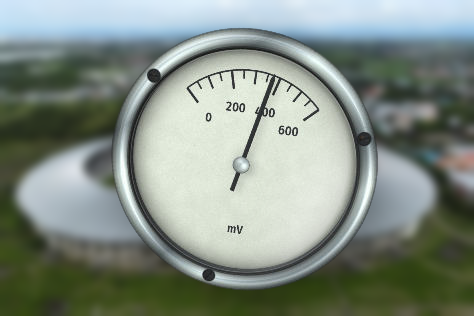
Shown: 375 mV
